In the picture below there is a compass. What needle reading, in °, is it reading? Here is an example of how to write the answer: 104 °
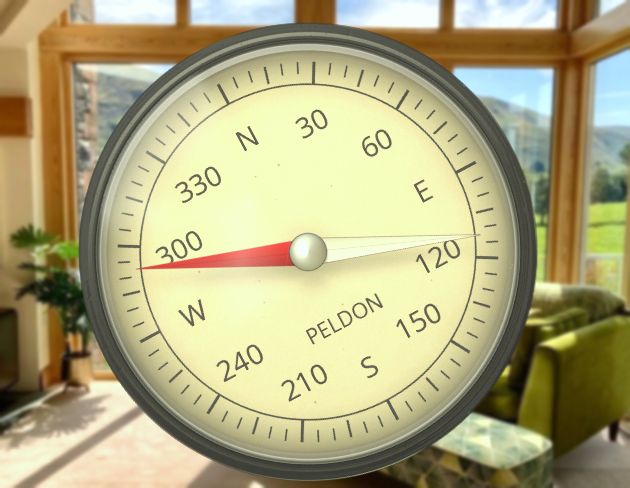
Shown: 292.5 °
